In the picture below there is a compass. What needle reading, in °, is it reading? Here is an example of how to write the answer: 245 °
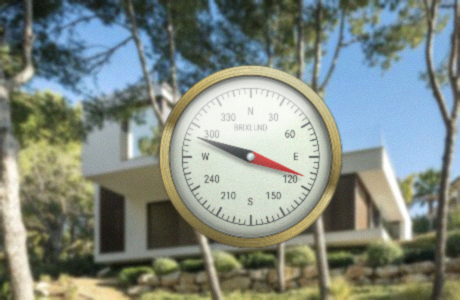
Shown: 110 °
